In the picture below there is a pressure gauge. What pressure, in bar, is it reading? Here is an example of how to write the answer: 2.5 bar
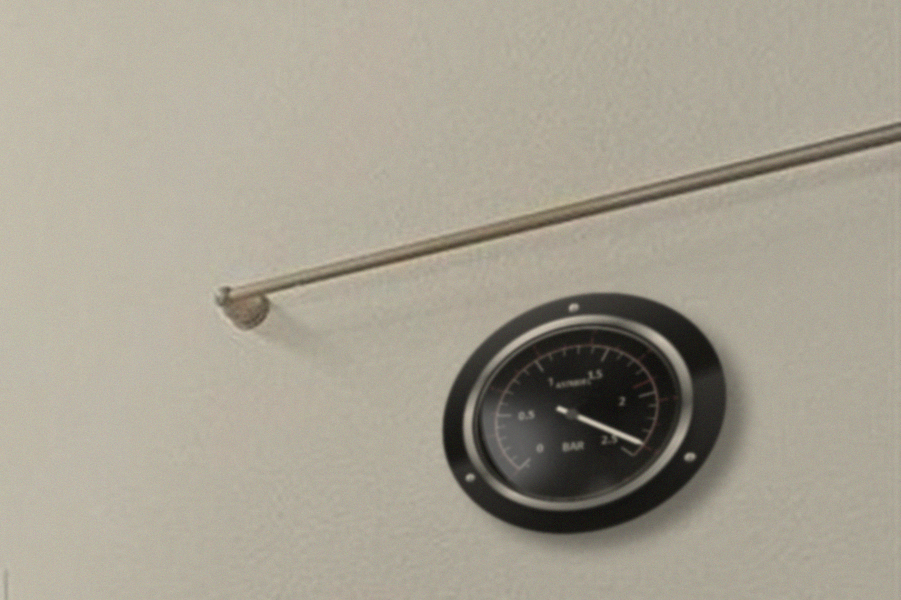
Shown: 2.4 bar
